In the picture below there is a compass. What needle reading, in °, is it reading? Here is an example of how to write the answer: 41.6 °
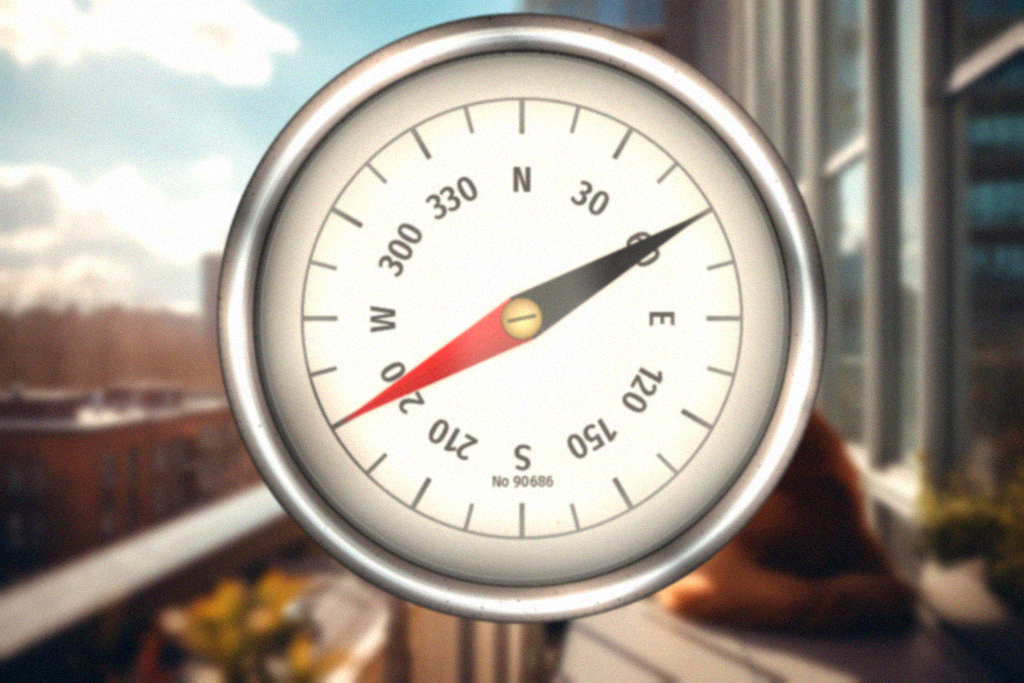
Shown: 240 °
